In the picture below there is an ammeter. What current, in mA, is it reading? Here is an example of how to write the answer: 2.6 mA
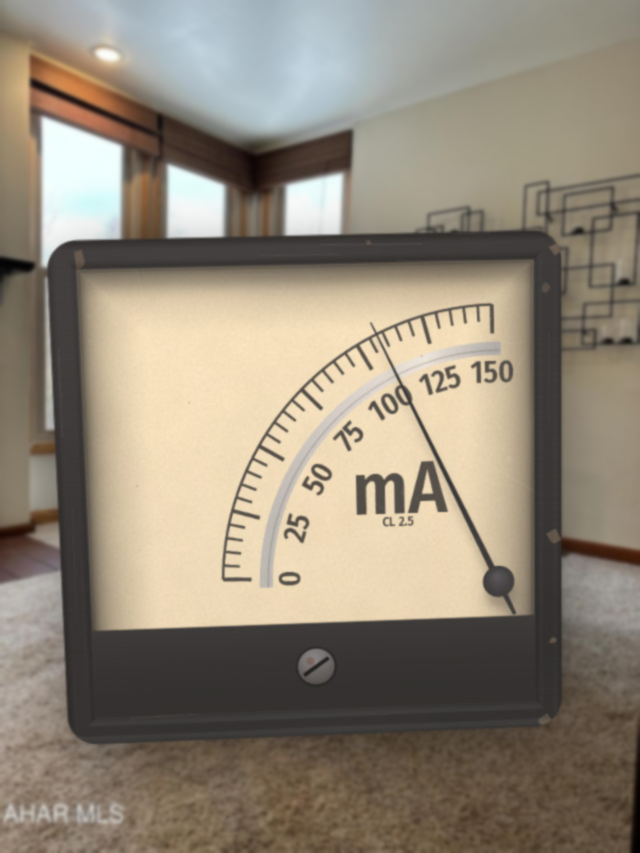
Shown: 107.5 mA
